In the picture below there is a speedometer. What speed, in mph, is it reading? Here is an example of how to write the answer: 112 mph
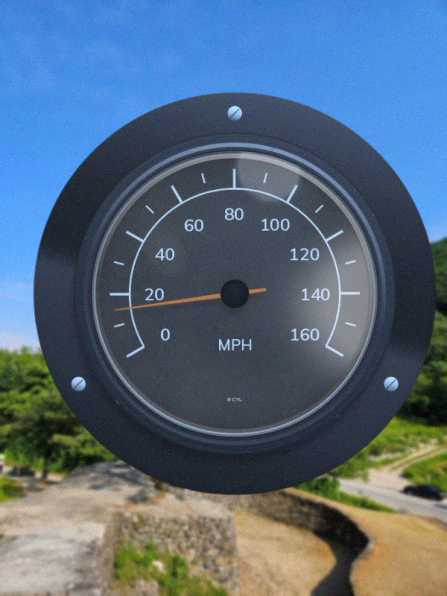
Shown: 15 mph
